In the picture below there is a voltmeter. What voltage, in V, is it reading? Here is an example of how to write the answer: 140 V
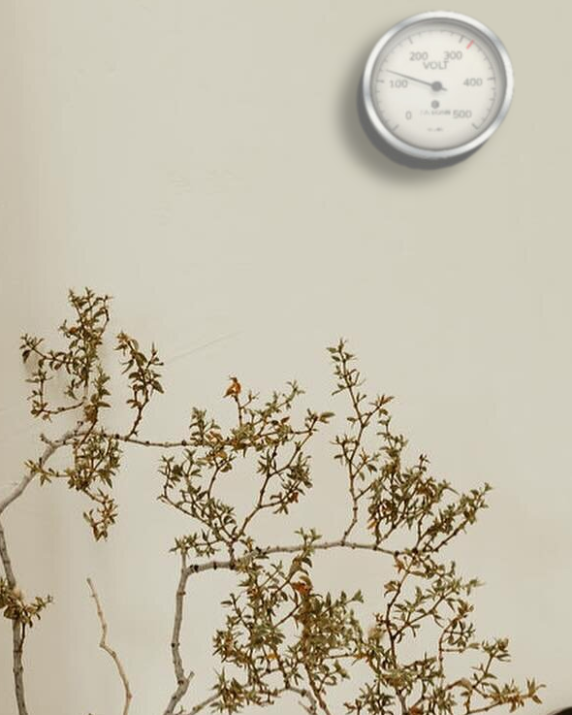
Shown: 120 V
